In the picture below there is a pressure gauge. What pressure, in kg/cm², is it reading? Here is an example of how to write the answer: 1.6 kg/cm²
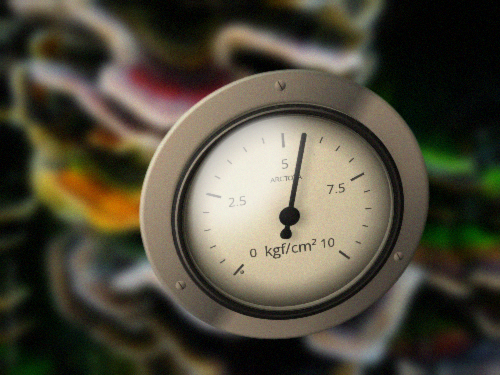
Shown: 5.5 kg/cm²
